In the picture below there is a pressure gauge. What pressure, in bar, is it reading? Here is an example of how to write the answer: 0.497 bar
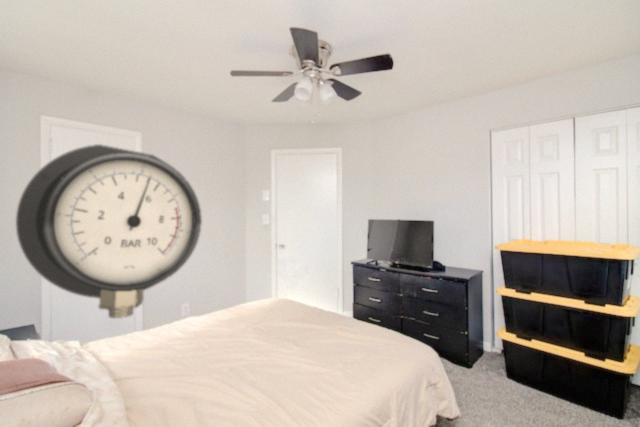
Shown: 5.5 bar
